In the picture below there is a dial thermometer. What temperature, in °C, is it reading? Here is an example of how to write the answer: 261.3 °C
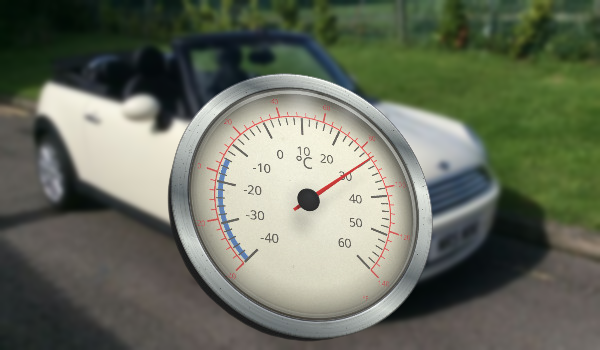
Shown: 30 °C
